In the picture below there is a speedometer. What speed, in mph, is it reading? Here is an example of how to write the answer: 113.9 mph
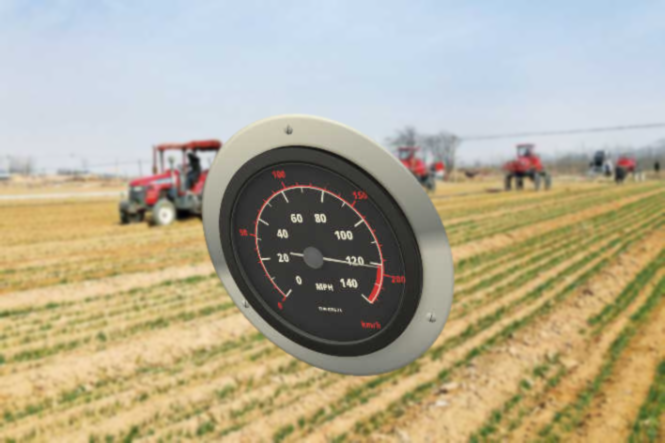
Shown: 120 mph
